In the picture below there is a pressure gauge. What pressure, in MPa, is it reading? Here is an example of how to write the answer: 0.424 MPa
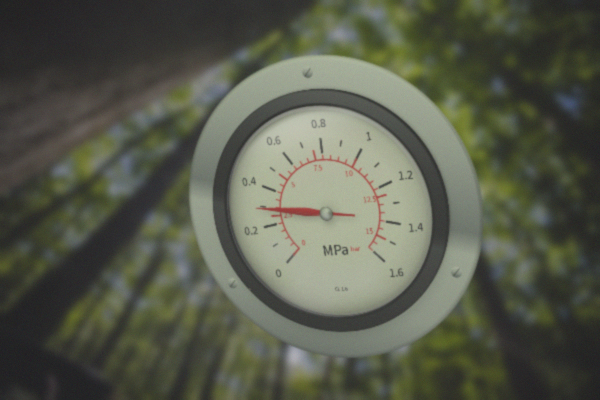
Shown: 0.3 MPa
